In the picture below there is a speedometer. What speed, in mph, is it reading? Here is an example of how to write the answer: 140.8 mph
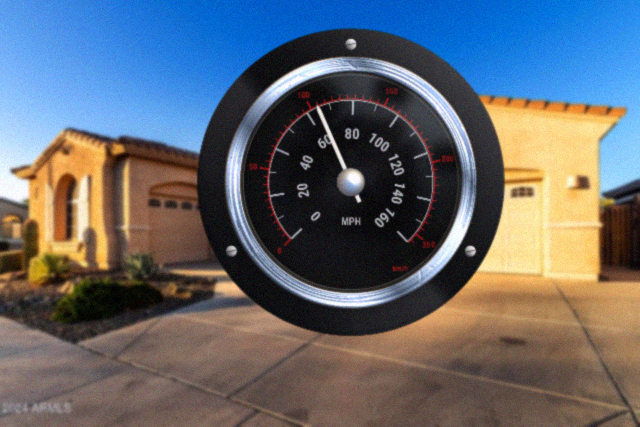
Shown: 65 mph
